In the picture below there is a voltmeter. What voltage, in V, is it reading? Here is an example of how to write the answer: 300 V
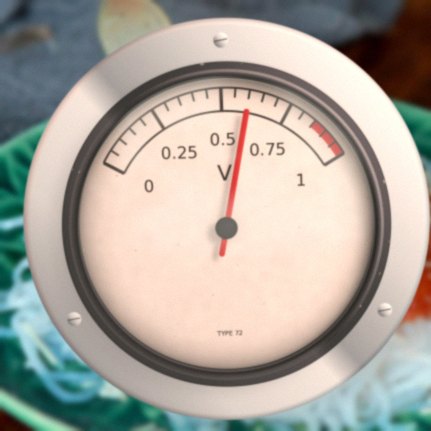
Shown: 0.6 V
